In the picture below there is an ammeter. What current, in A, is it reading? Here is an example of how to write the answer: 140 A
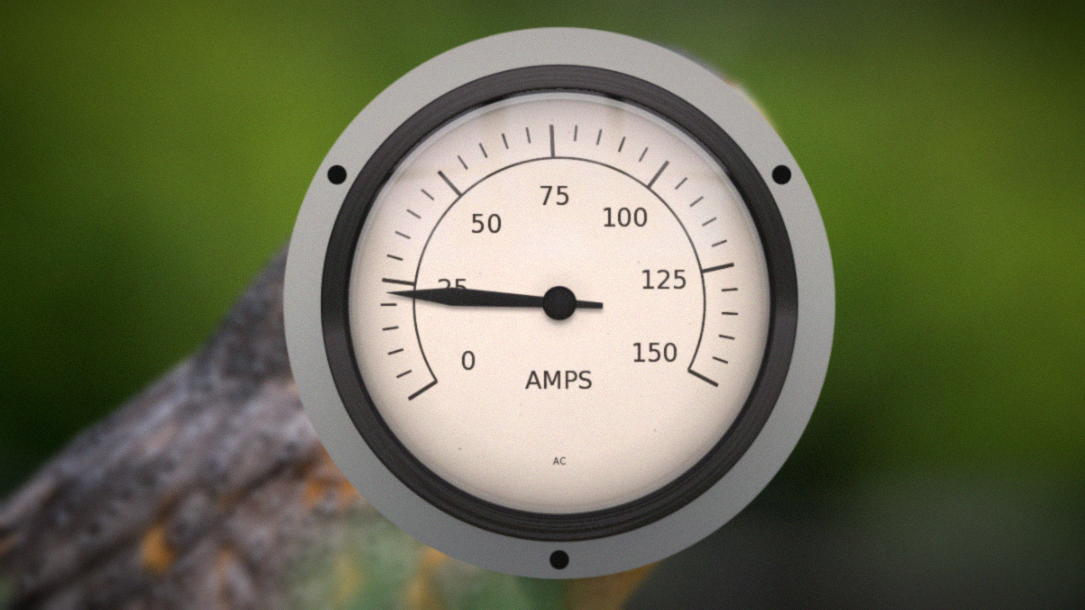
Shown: 22.5 A
